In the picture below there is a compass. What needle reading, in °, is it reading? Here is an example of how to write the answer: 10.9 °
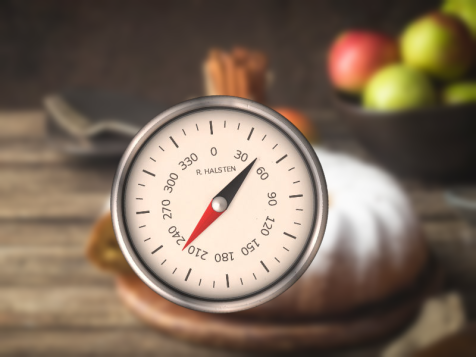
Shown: 225 °
